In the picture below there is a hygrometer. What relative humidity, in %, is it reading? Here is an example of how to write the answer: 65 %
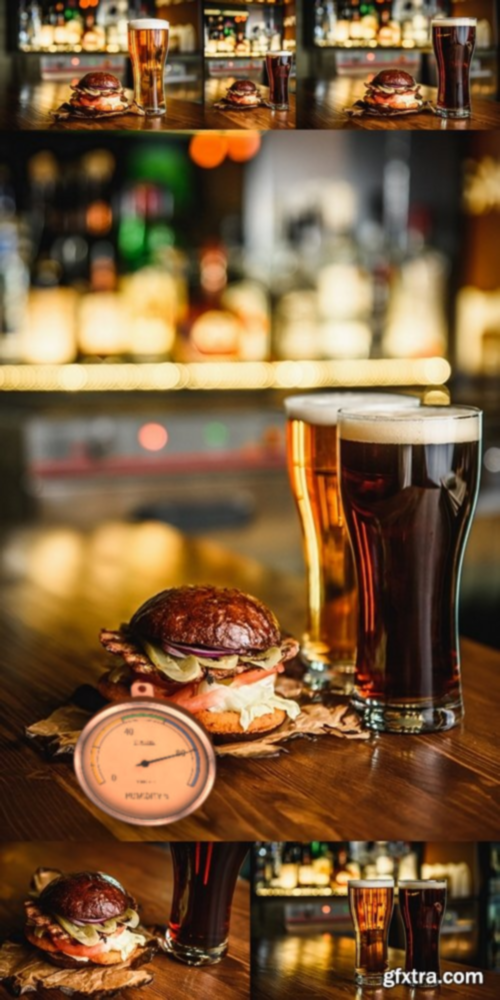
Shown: 80 %
